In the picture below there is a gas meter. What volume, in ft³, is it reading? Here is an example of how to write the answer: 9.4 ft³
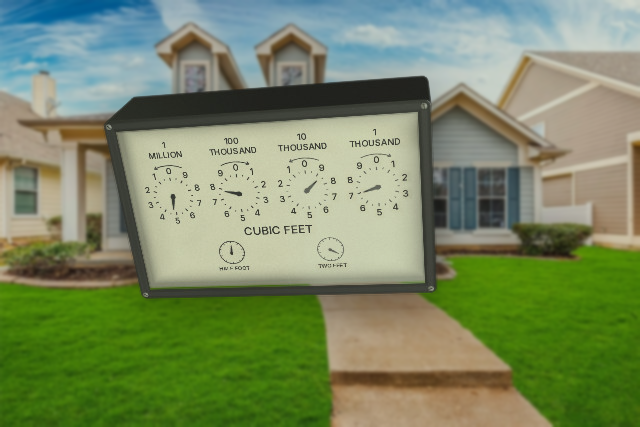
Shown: 478700 ft³
